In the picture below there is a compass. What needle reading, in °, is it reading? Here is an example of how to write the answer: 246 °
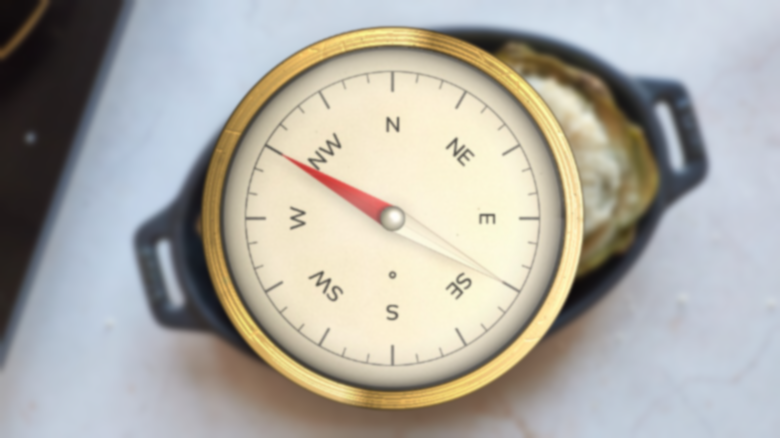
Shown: 300 °
